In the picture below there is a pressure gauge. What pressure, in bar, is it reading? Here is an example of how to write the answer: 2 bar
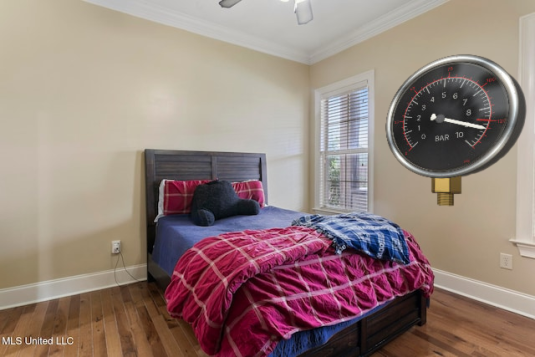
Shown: 9 bar
